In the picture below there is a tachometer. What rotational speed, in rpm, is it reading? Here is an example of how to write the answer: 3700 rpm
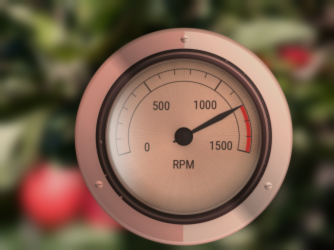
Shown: 1200 rpm
